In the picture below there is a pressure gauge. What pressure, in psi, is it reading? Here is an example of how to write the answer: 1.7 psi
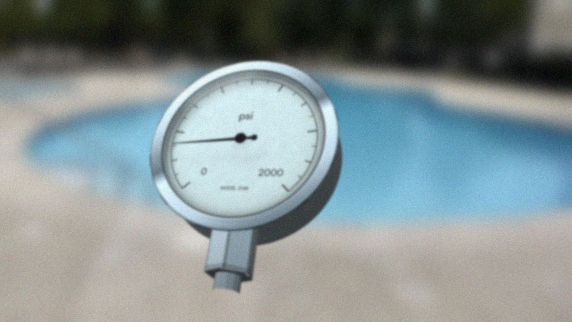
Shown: 300 psi
